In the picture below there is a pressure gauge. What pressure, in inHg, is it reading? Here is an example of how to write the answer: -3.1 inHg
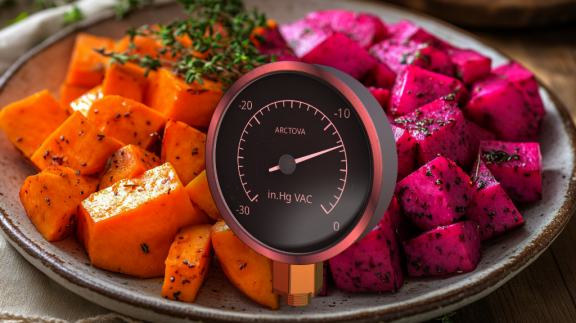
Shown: -7.5 inHg
